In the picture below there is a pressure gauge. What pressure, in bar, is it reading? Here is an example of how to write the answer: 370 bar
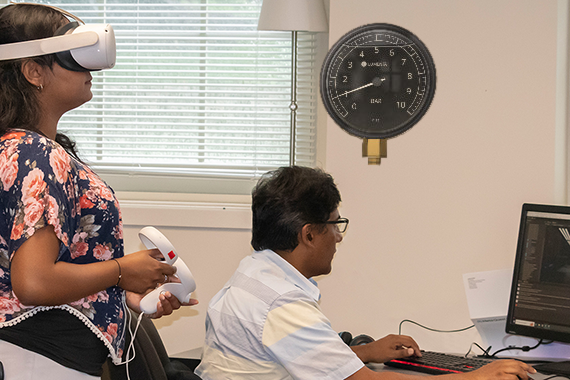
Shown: 1 bar
